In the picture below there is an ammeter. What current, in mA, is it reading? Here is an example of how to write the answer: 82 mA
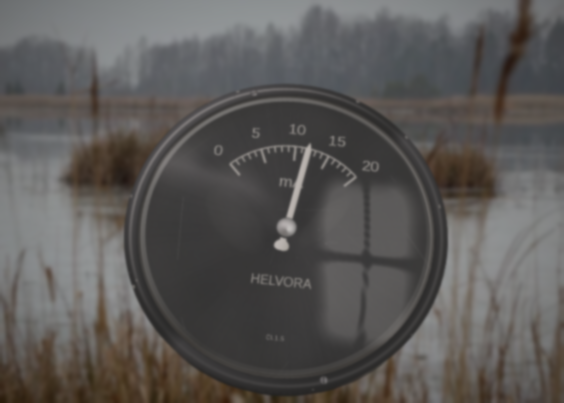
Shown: 12 mA
